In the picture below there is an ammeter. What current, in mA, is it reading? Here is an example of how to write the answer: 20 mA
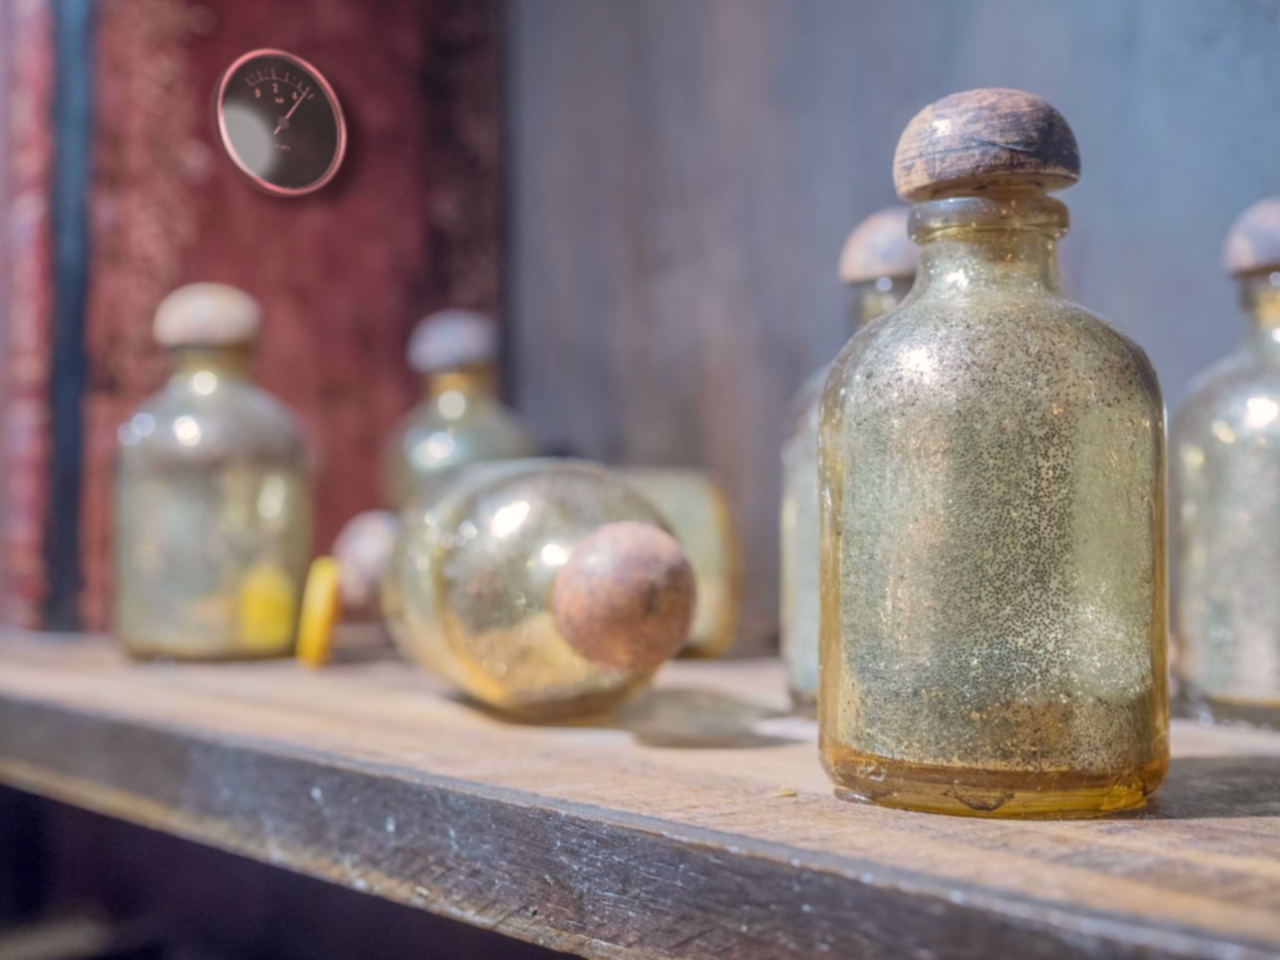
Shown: 4.5 mA
